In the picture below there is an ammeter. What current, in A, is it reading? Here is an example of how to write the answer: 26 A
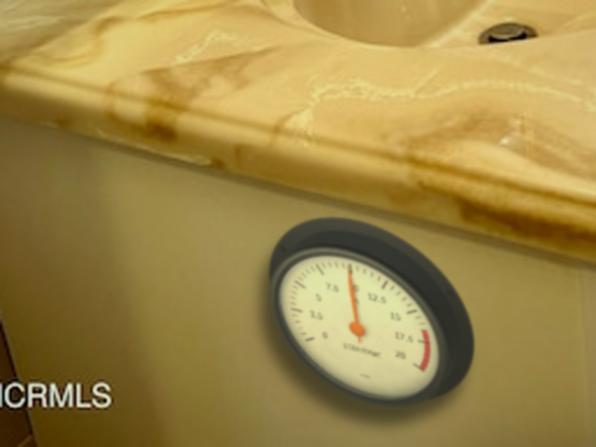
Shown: 10 A
